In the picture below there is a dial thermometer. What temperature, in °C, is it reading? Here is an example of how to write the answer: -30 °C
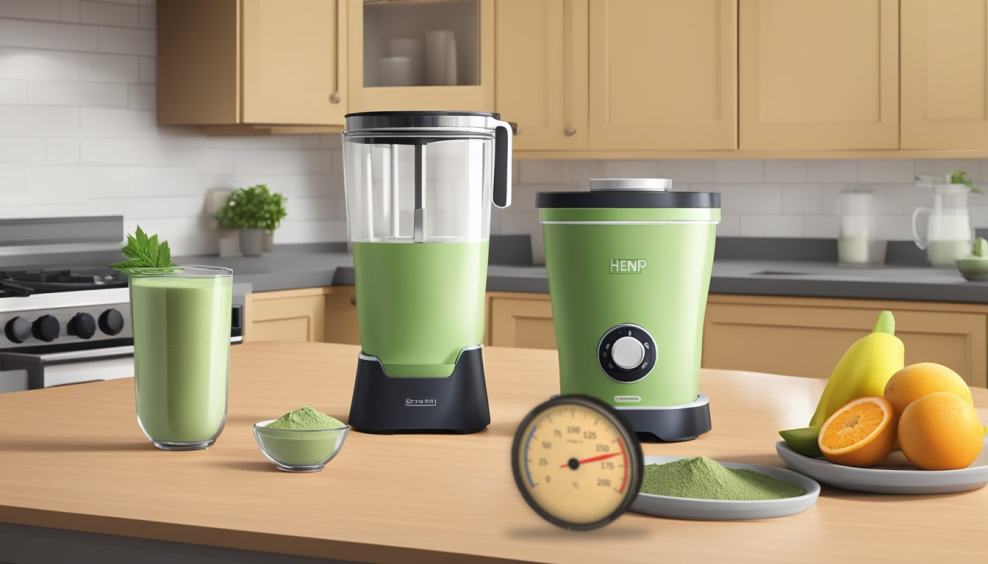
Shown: 162.5 °C
